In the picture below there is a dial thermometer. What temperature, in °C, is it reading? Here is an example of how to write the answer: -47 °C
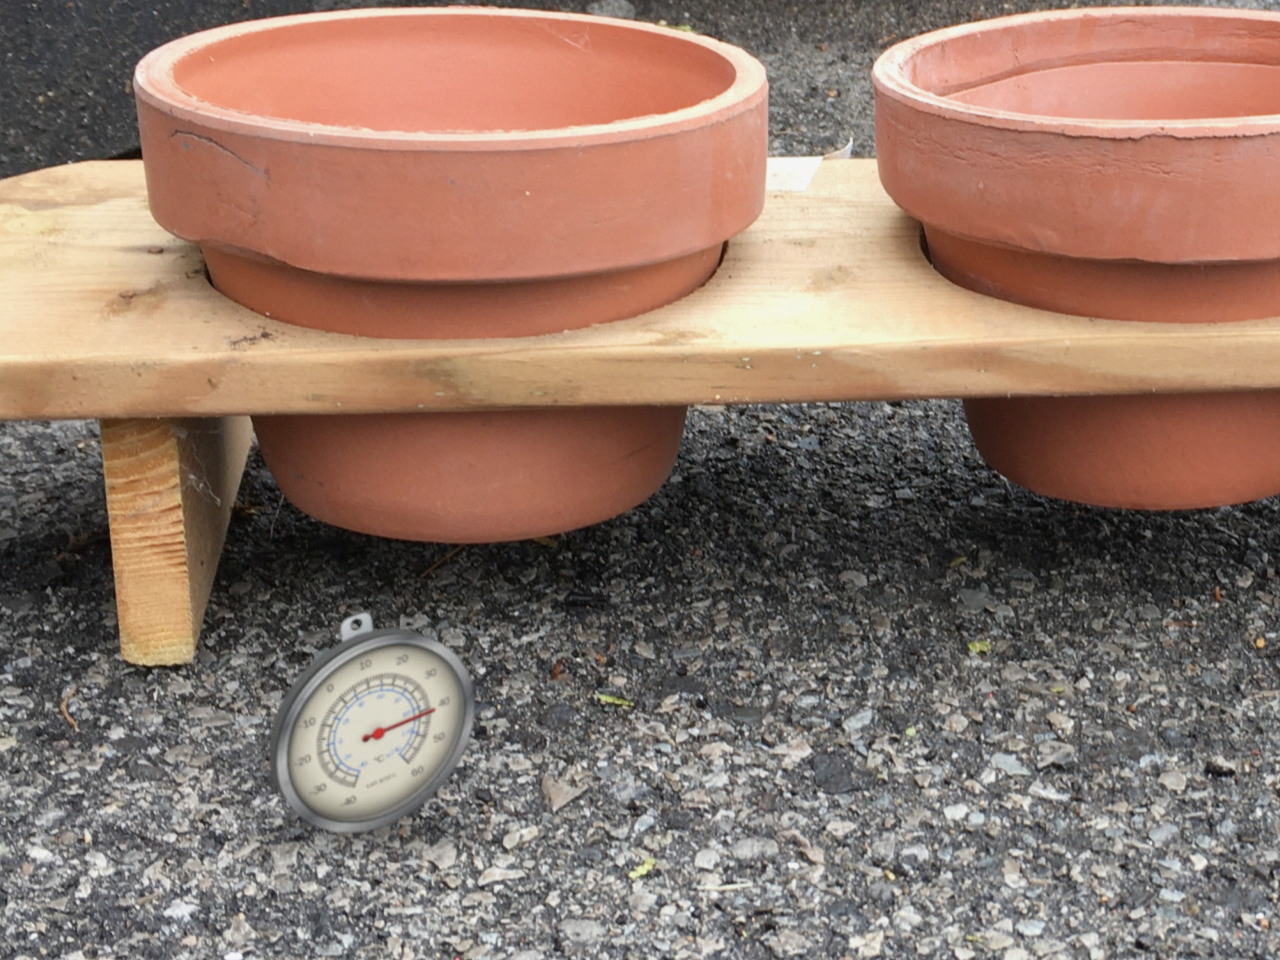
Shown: 40 °C
